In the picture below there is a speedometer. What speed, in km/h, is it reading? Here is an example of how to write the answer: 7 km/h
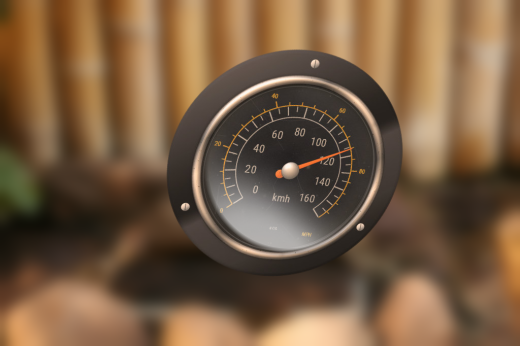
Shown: 115 km/h
